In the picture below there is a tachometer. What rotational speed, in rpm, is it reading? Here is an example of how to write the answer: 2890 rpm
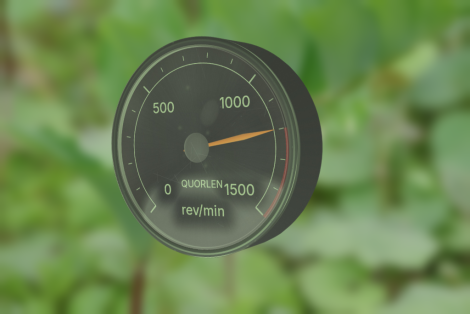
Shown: 1200 rpm
